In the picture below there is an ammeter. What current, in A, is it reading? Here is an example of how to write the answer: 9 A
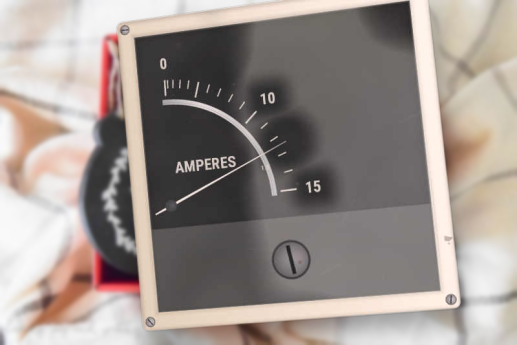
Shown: 12.5 A
